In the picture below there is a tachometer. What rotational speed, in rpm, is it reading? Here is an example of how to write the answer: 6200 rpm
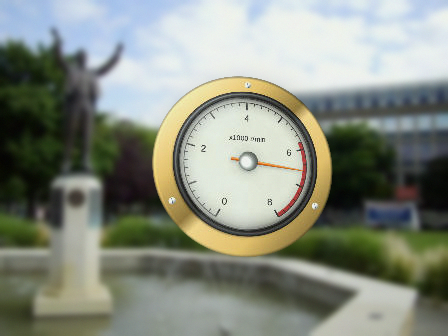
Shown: 6600 rpm
